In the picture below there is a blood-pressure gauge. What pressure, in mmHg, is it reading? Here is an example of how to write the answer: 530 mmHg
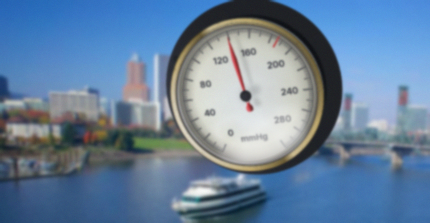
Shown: 140 mmHg
